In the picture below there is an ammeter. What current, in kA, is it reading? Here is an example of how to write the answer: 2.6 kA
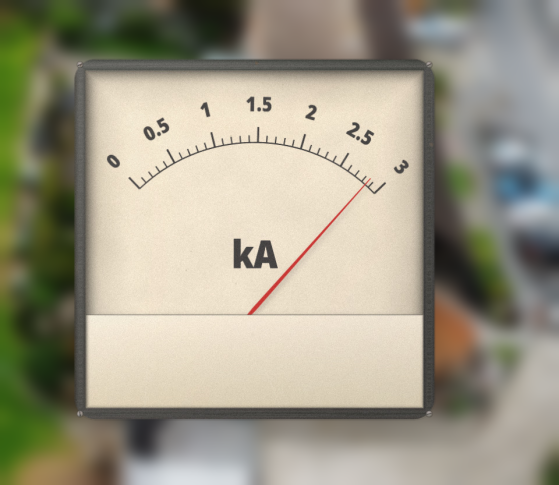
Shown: 2.85 kA
